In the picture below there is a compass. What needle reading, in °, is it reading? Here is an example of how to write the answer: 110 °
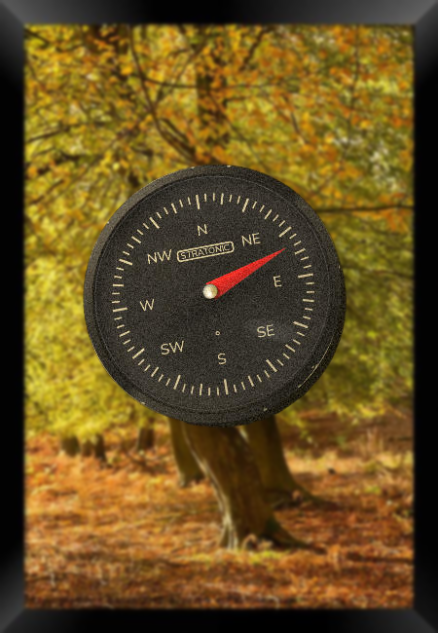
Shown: 70 °
